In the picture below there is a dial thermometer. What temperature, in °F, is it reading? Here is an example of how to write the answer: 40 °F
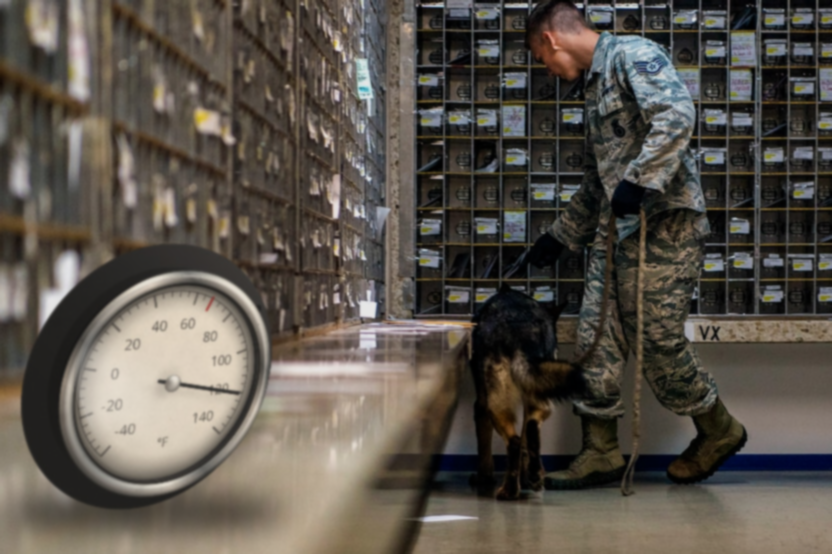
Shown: 120 °F
